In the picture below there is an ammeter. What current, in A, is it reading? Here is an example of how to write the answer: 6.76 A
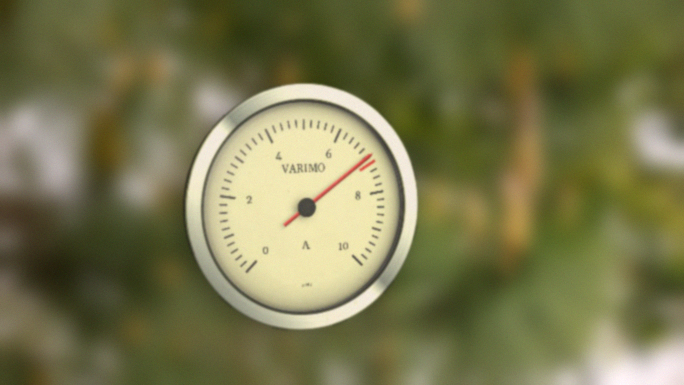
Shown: 7 A
